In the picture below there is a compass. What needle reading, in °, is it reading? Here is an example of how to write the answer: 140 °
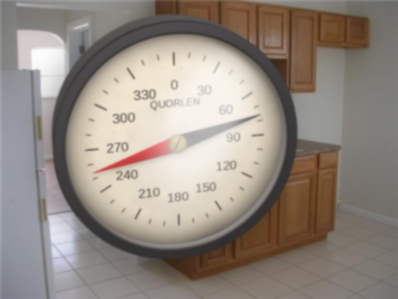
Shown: 255 °
